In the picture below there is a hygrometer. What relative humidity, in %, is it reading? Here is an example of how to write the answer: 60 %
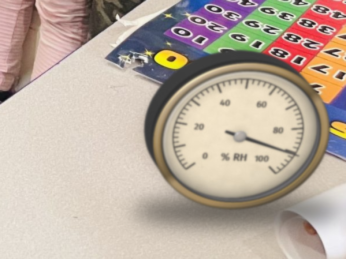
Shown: 90 %
